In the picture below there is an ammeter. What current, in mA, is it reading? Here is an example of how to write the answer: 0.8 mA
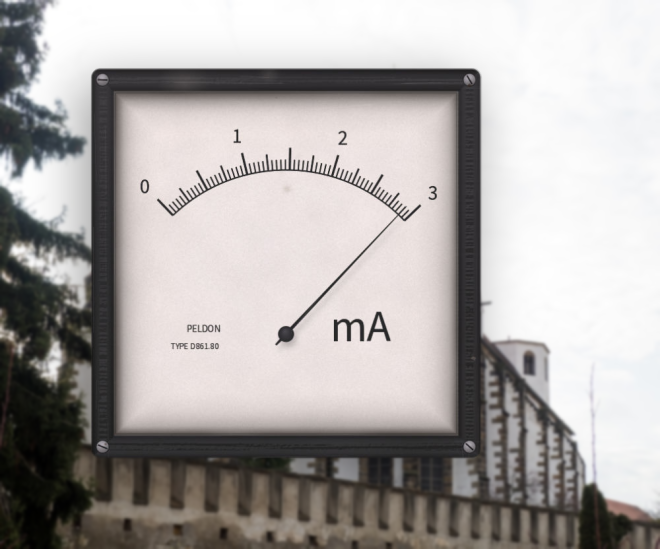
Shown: 2.9 mA
